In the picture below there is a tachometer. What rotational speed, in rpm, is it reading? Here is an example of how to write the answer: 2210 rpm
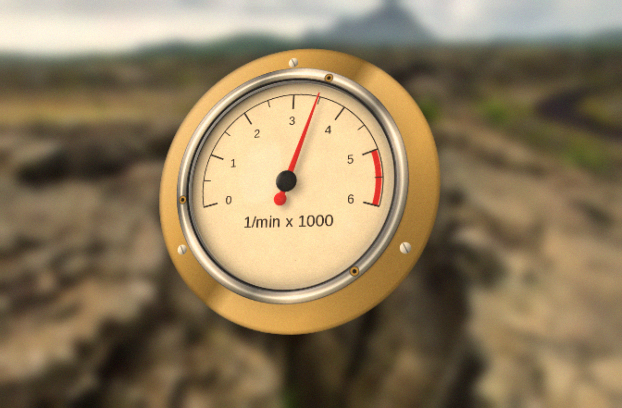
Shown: 3500 rpm
